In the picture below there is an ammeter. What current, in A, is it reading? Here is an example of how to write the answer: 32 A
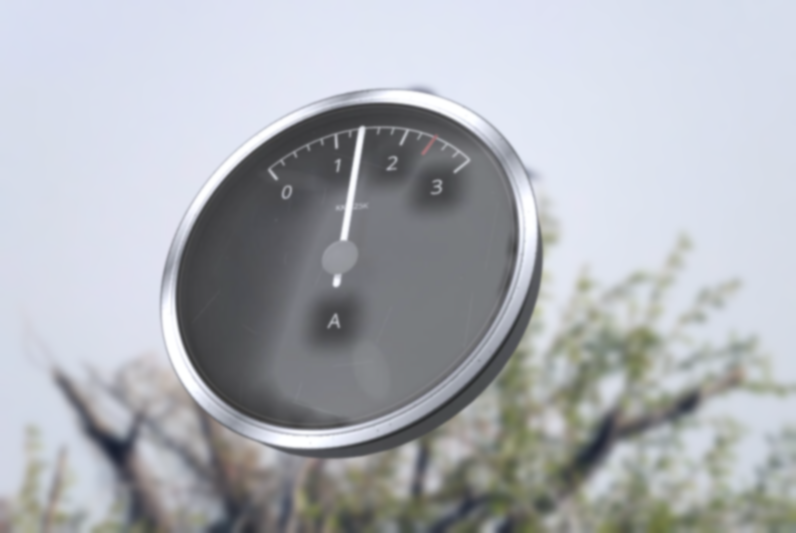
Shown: 1.4 A
